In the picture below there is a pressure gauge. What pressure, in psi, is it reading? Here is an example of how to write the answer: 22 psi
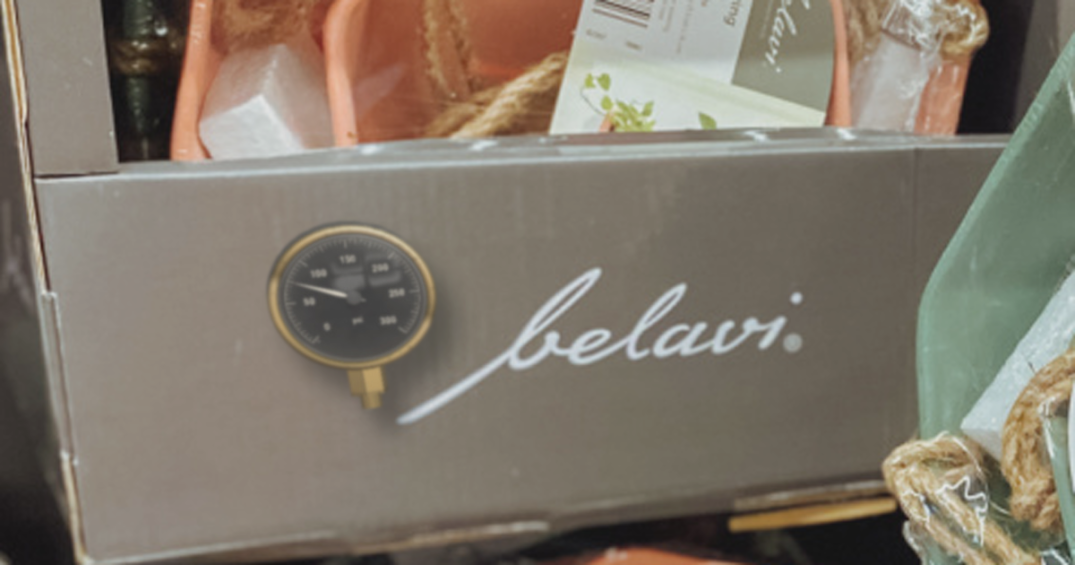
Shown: 75 psi
